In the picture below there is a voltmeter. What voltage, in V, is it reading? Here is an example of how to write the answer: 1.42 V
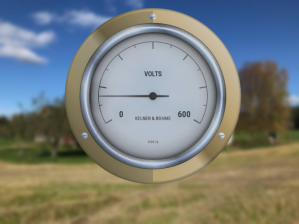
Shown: 75 V
